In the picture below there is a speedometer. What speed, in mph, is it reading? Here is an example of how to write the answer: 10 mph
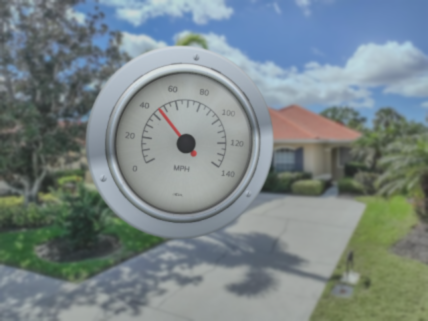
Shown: 45 mph
